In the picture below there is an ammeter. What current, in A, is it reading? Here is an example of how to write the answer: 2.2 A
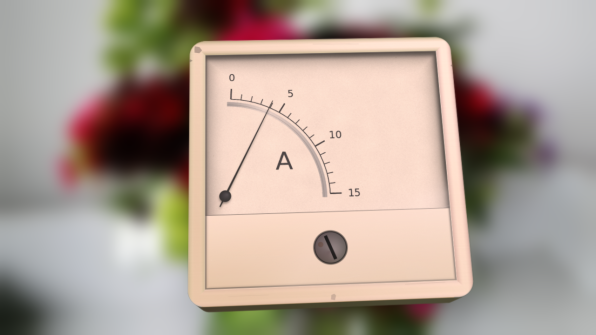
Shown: 4 A
